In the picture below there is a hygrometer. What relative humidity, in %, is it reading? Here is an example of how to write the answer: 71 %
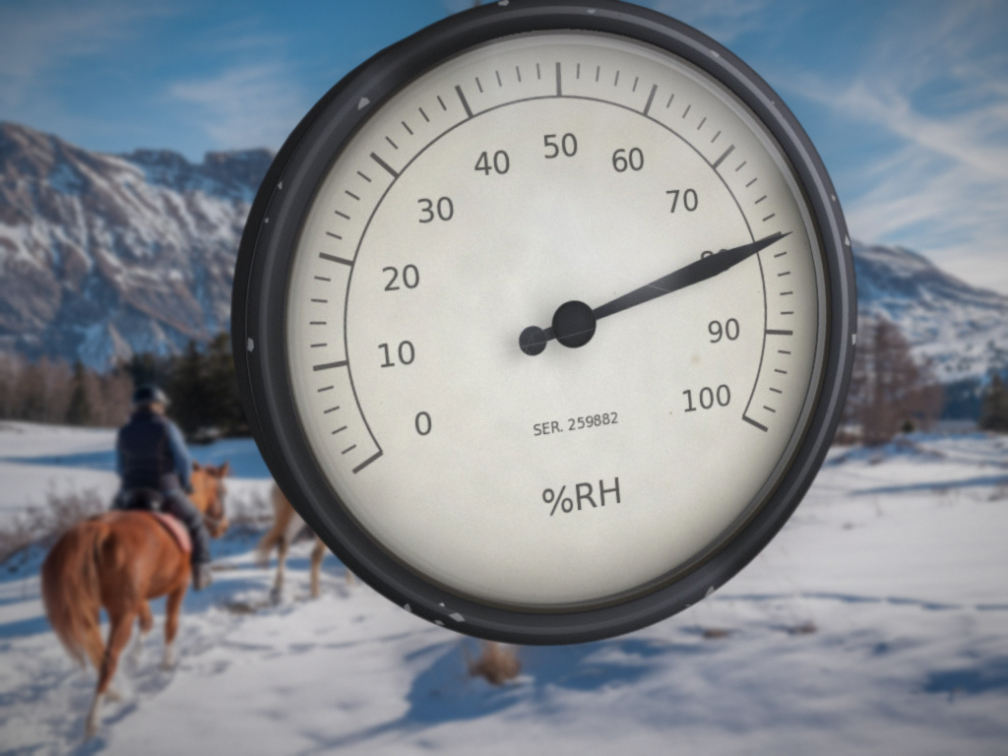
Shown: 80 %
